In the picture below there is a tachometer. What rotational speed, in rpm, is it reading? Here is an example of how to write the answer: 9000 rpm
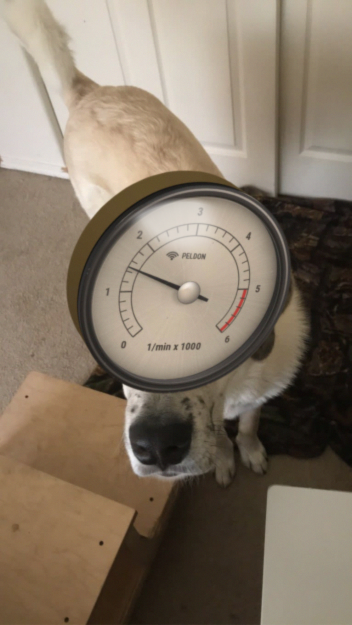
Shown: 1500 rpm
